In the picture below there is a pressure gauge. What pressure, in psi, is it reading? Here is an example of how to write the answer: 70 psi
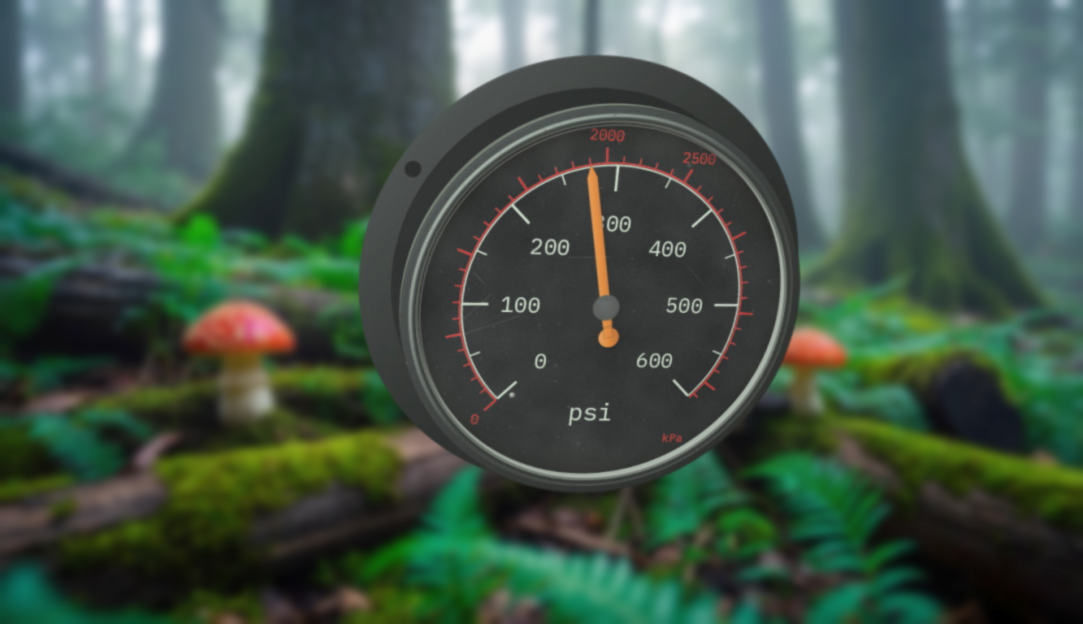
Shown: 275 psi
